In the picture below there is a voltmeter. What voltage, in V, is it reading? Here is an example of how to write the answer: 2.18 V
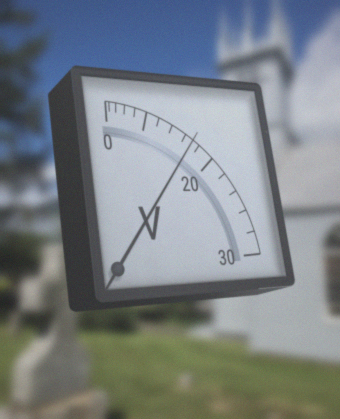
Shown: 17 V
